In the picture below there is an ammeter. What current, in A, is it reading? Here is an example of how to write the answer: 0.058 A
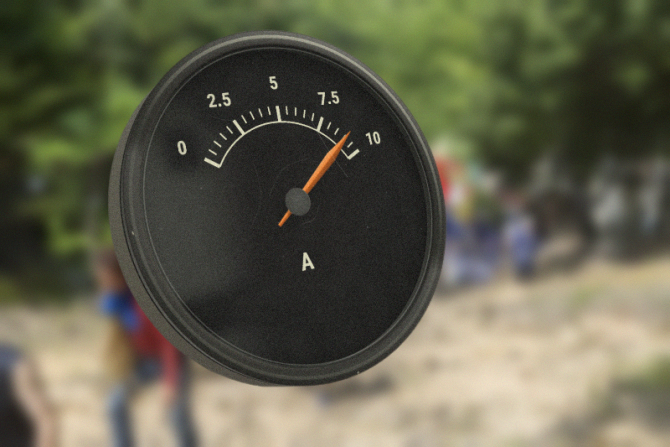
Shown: 9 A
